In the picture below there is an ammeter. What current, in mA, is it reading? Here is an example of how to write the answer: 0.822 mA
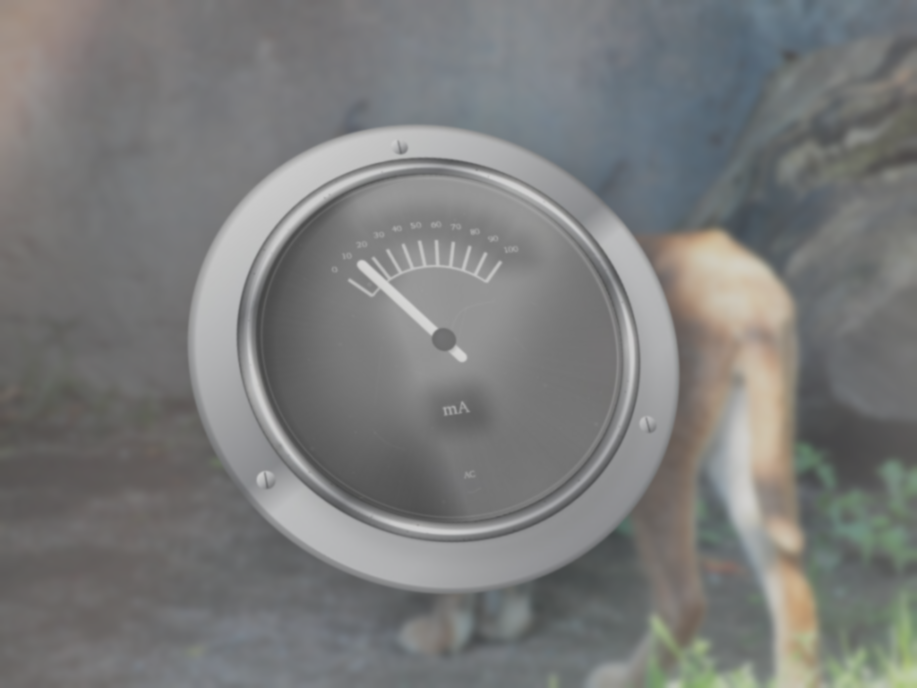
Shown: 10 mA
